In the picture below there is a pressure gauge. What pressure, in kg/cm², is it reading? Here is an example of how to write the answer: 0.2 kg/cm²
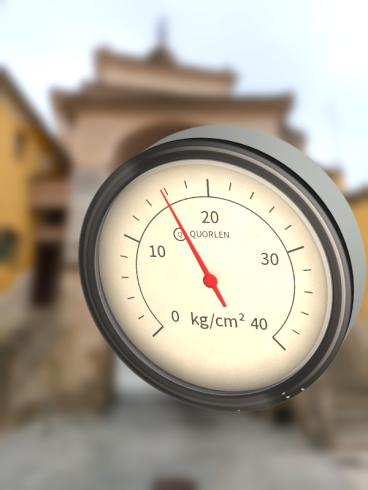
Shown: 16 kg/cm²
